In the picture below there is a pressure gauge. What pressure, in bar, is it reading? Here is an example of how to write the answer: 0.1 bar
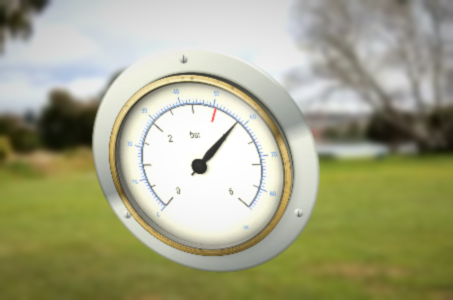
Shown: 4 bar
